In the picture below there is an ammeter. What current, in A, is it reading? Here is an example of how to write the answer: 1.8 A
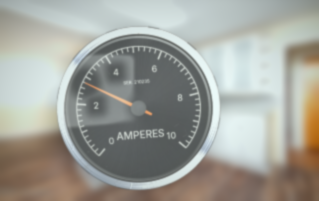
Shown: 2.8 A
